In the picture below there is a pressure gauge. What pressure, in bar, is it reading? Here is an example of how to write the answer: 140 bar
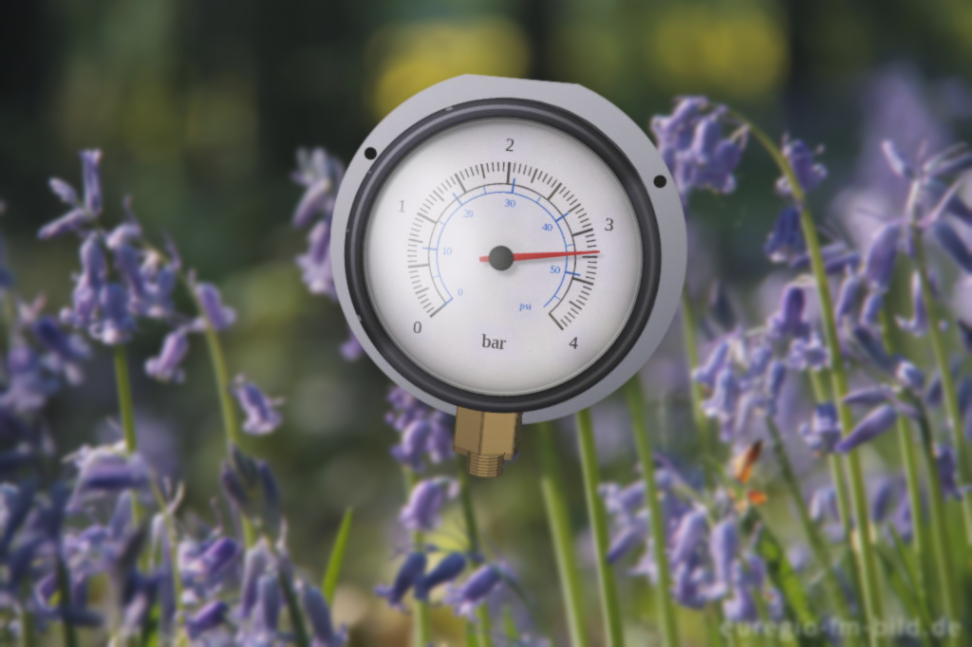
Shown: 3.2 bar
